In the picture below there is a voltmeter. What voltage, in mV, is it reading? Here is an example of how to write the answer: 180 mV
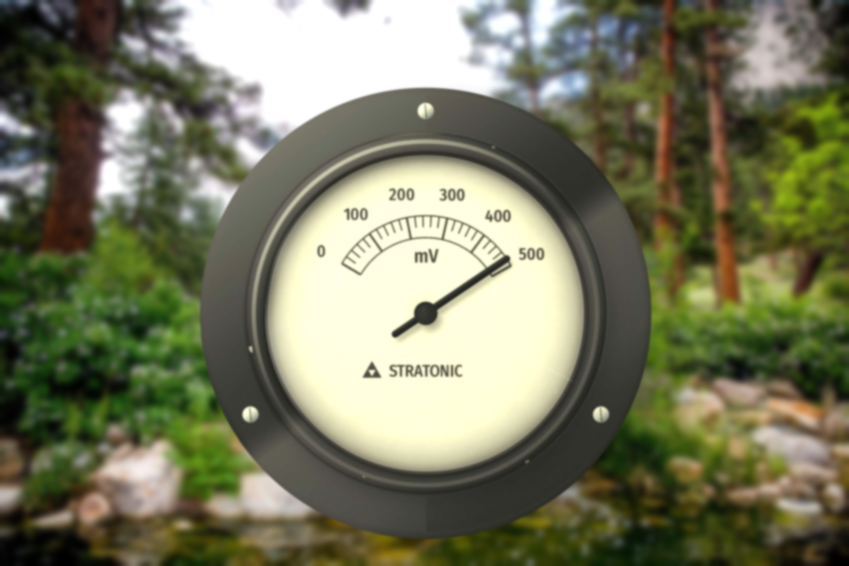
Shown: 480 mV
